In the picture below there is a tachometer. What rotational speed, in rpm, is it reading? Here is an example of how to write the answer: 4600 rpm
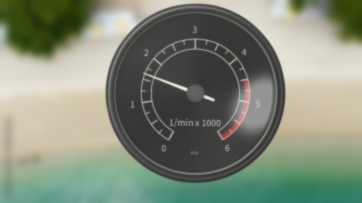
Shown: 1625 rpm
